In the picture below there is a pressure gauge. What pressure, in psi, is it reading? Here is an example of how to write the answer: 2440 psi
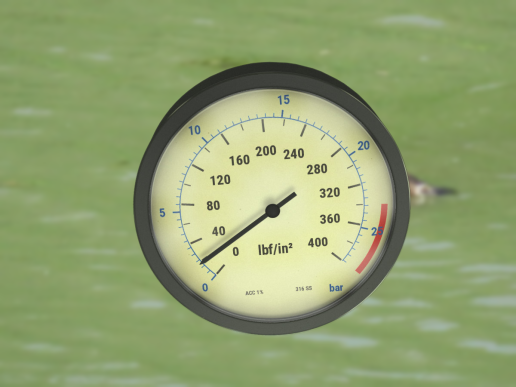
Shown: 20 psi
